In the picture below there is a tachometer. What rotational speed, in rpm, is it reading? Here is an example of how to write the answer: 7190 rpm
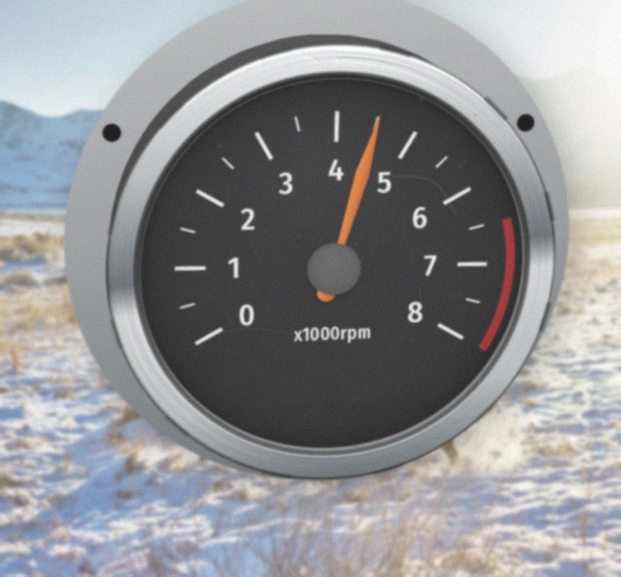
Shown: 4500 rpm
